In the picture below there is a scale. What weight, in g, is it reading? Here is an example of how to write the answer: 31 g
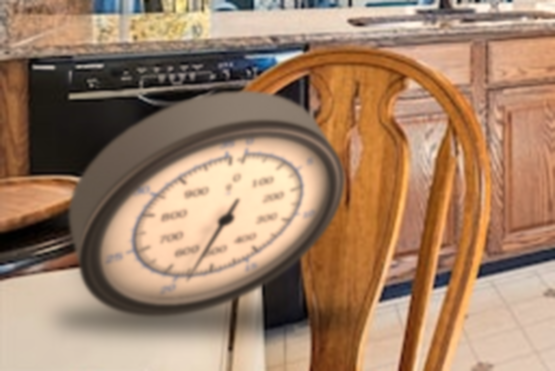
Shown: 550 g
